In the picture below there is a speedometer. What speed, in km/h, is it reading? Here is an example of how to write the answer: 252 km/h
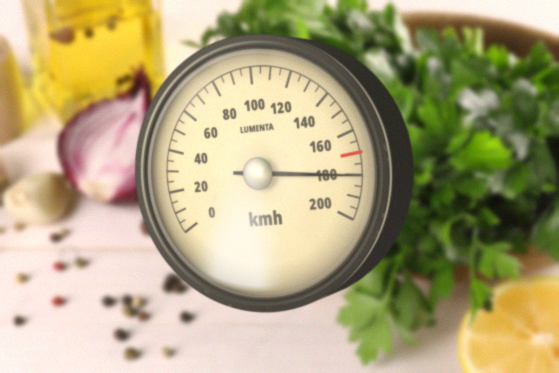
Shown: 180 km/h
